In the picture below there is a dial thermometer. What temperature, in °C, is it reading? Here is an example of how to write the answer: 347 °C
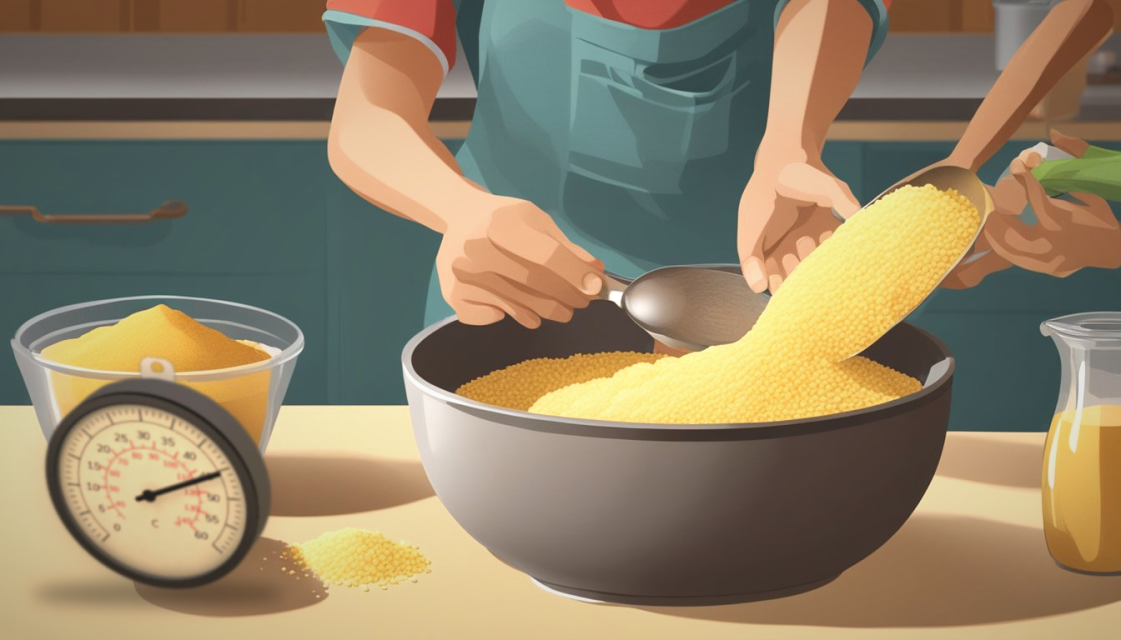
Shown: 45 °C
